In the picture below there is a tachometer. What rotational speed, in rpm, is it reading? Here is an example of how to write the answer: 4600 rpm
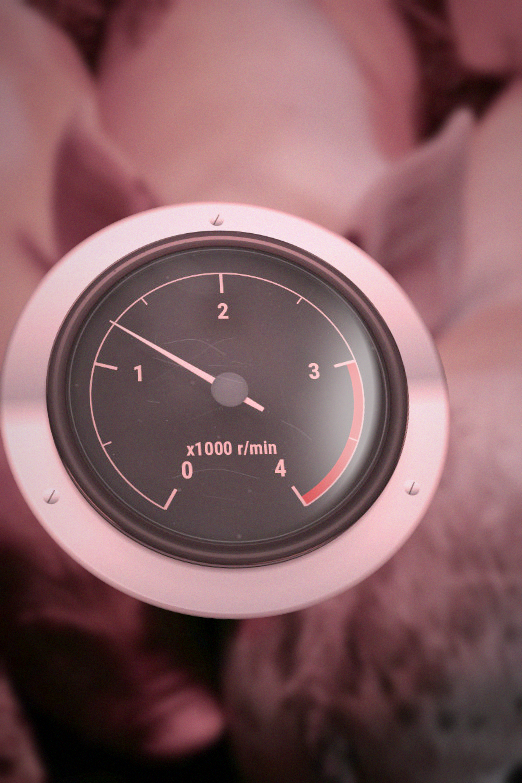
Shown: 1250 rpm
